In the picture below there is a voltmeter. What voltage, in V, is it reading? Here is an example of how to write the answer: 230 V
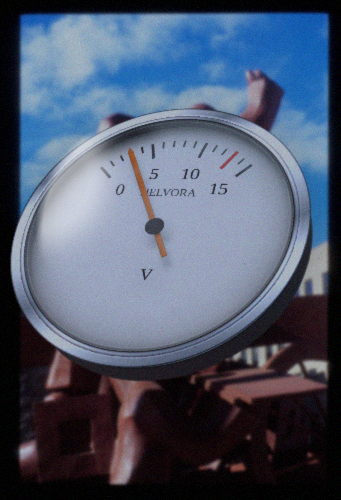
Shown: 3 V
